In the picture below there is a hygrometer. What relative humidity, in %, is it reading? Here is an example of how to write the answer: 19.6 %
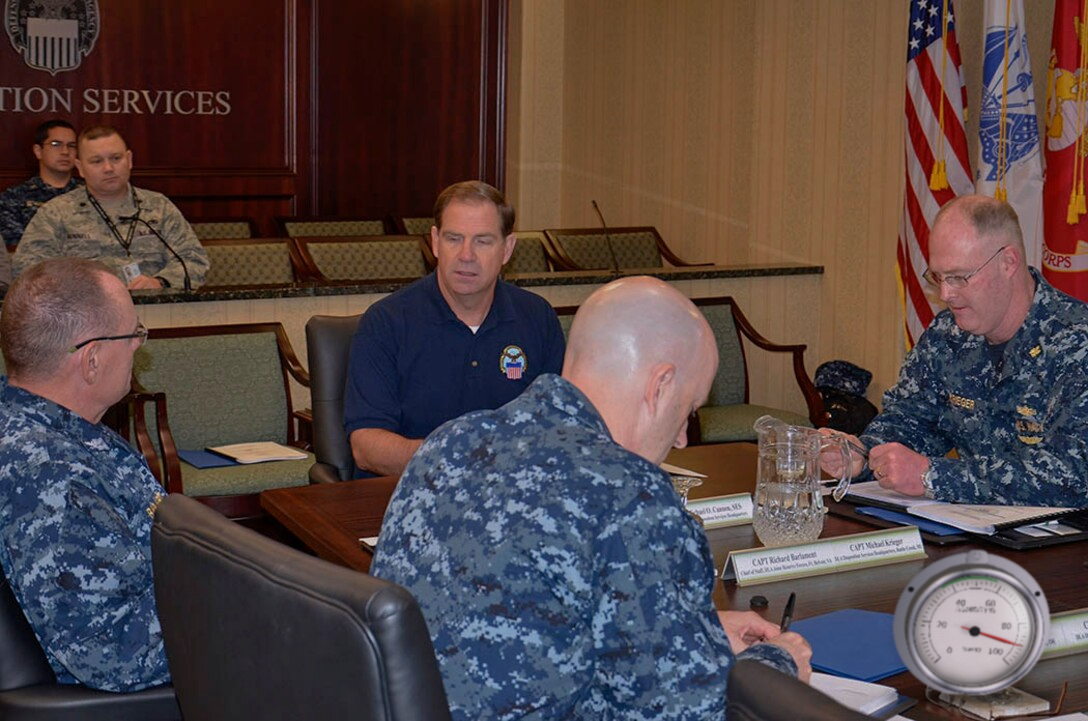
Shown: 90 %
